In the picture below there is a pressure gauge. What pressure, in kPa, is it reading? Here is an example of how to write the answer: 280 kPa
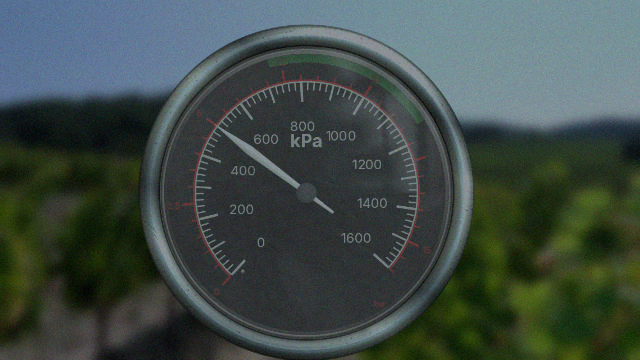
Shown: 500 kPa
